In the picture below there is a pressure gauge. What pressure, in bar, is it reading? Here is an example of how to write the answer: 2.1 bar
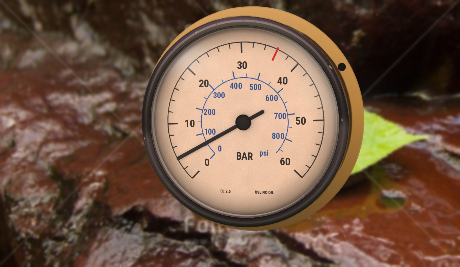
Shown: 4 bar
